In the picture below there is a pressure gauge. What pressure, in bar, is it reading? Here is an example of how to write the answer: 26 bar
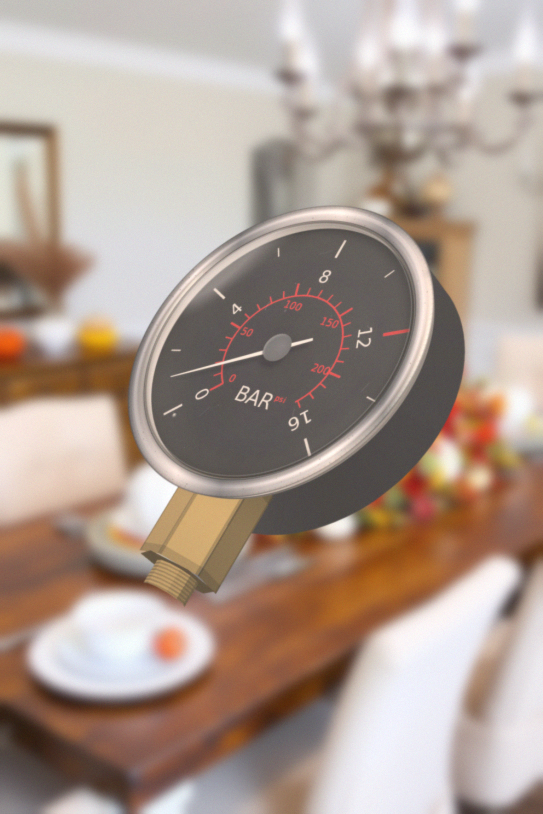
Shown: 1 bar
